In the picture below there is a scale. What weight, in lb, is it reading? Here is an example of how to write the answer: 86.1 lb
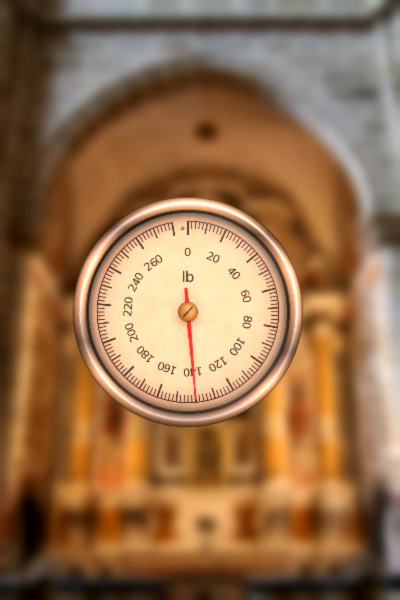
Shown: 140 lb
